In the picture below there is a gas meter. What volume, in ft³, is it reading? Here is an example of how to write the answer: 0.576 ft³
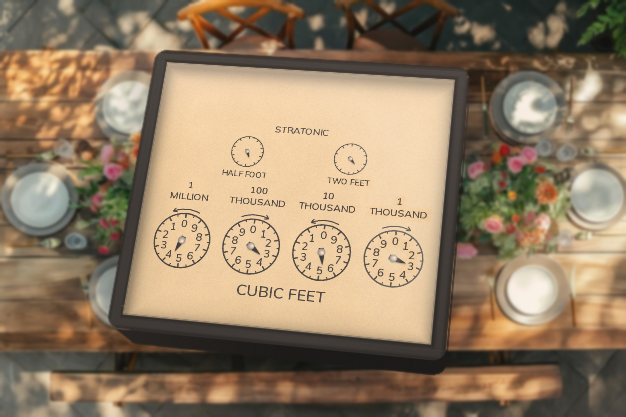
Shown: 435300 ft³
